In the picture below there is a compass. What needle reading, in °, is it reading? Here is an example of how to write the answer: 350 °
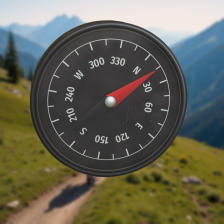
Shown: 15 °
